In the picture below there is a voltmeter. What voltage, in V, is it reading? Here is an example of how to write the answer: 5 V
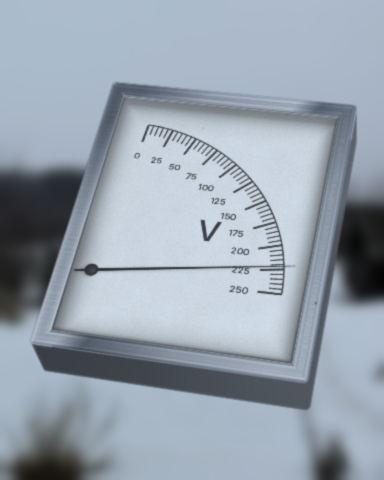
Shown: 225 V
